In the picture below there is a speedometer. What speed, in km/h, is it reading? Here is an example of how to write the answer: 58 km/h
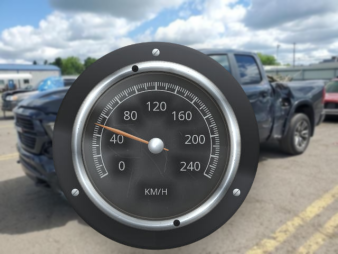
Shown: 50 km/h
